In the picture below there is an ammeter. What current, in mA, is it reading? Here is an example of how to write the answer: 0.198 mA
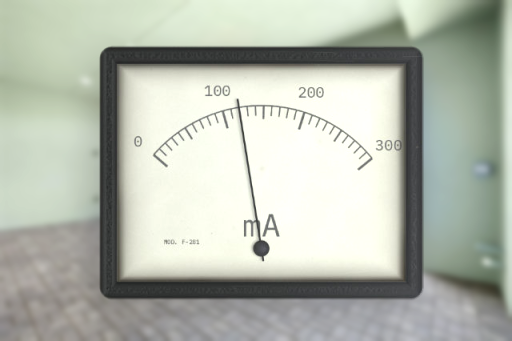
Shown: 120 mA
